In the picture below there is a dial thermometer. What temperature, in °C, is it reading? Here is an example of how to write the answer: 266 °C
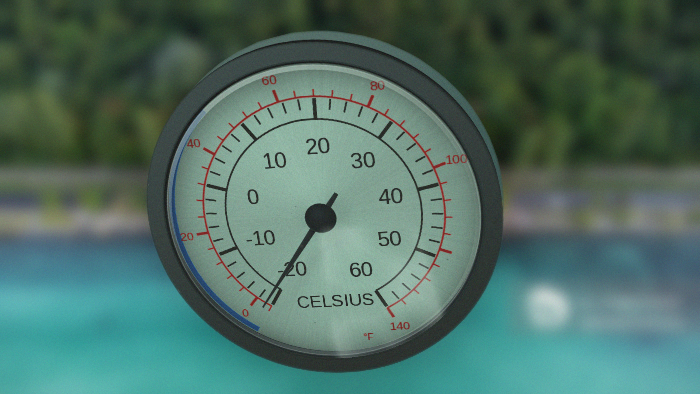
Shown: -19 °C
